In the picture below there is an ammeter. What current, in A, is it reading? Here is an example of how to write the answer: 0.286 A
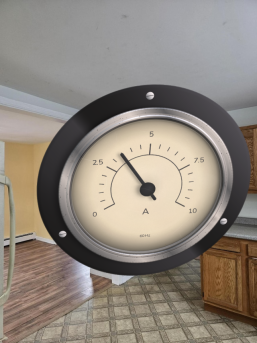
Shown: 3.5 A
